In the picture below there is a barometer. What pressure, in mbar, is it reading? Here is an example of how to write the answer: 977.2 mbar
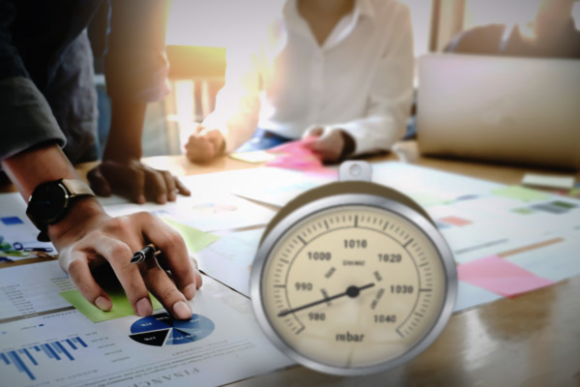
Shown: 985 mbar
